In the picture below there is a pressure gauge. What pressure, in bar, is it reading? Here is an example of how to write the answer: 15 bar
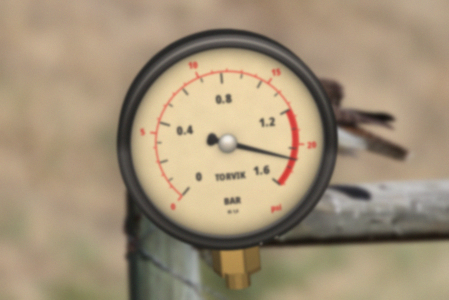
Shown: 1.45 bar
